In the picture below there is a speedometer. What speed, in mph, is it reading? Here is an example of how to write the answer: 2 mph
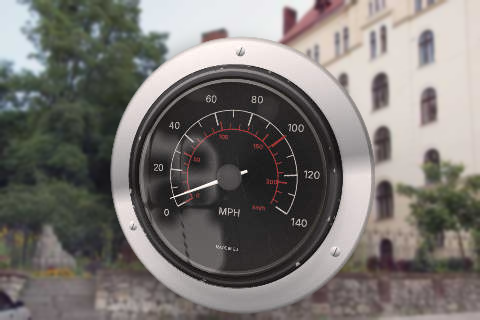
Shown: 5 mph
